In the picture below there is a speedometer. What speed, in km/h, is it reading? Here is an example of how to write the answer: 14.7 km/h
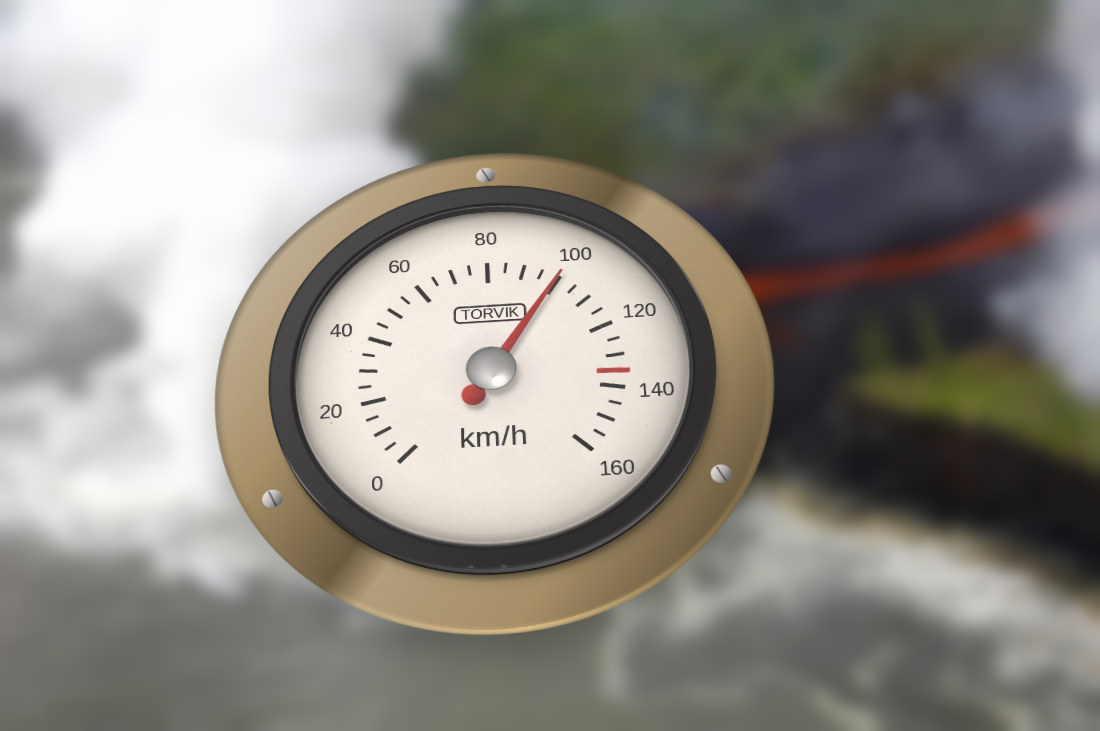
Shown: 100 km/h
